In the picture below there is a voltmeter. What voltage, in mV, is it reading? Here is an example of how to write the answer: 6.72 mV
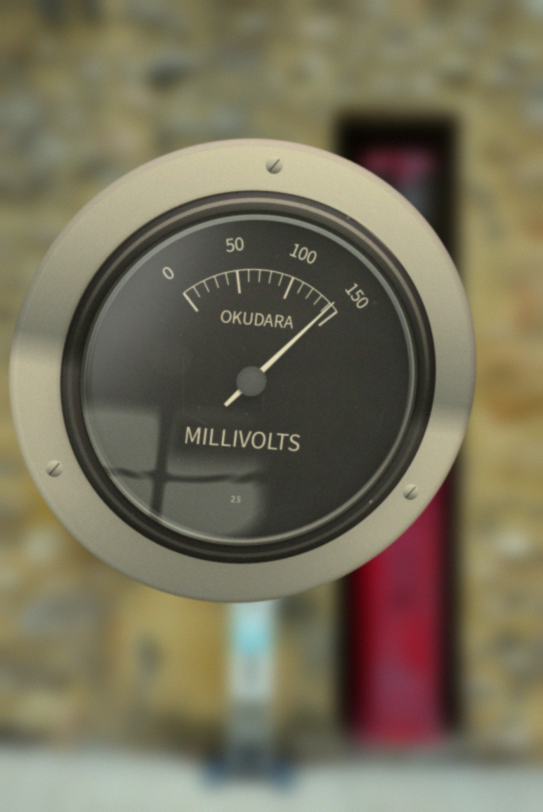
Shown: 140 mV
